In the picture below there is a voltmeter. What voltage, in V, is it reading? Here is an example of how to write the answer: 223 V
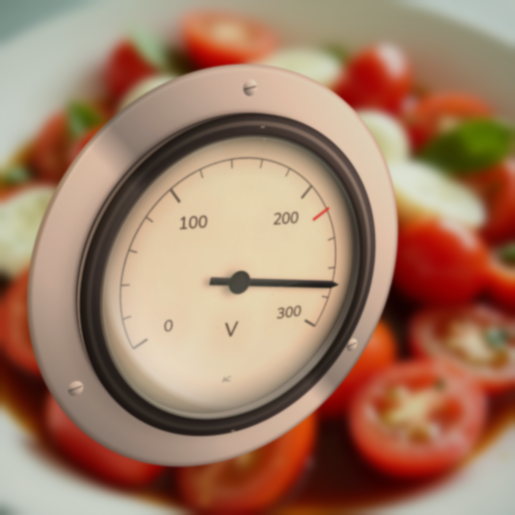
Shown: 270 V
